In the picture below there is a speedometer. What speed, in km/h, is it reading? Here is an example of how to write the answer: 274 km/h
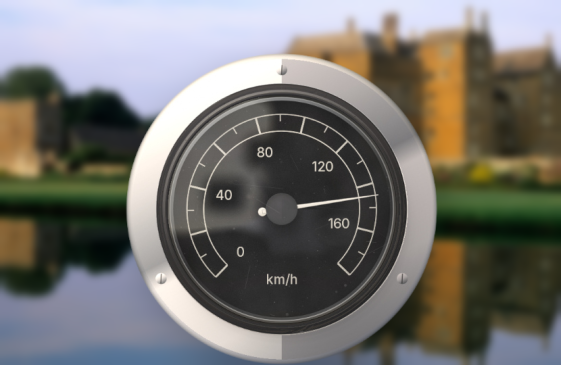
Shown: 145 km/h
